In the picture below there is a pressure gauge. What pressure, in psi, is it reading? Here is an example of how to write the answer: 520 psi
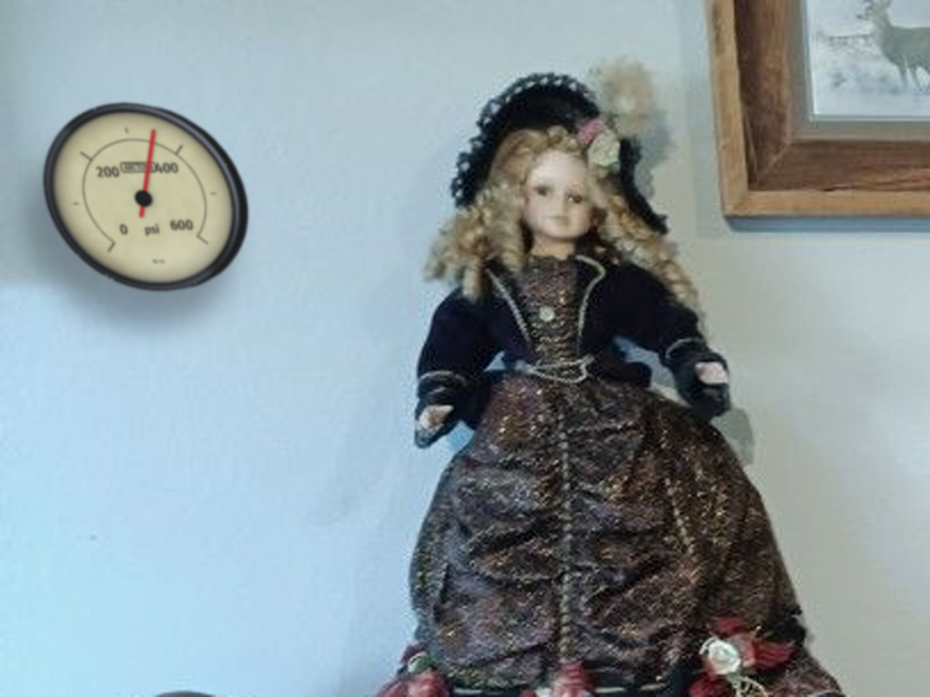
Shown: 350 psi
